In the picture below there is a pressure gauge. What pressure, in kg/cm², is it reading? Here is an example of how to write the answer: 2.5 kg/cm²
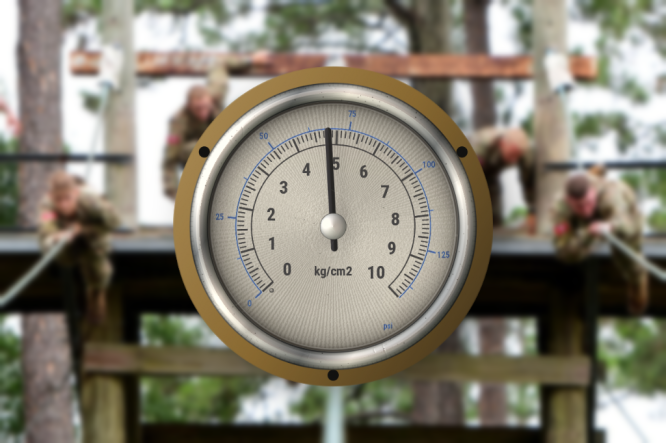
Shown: 4.8 kg/cm²
